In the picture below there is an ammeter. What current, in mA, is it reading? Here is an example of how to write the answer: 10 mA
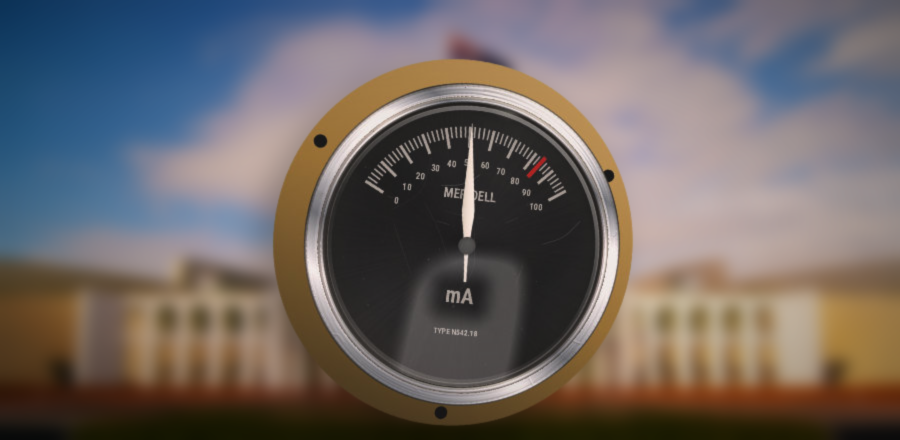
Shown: 50 mA
